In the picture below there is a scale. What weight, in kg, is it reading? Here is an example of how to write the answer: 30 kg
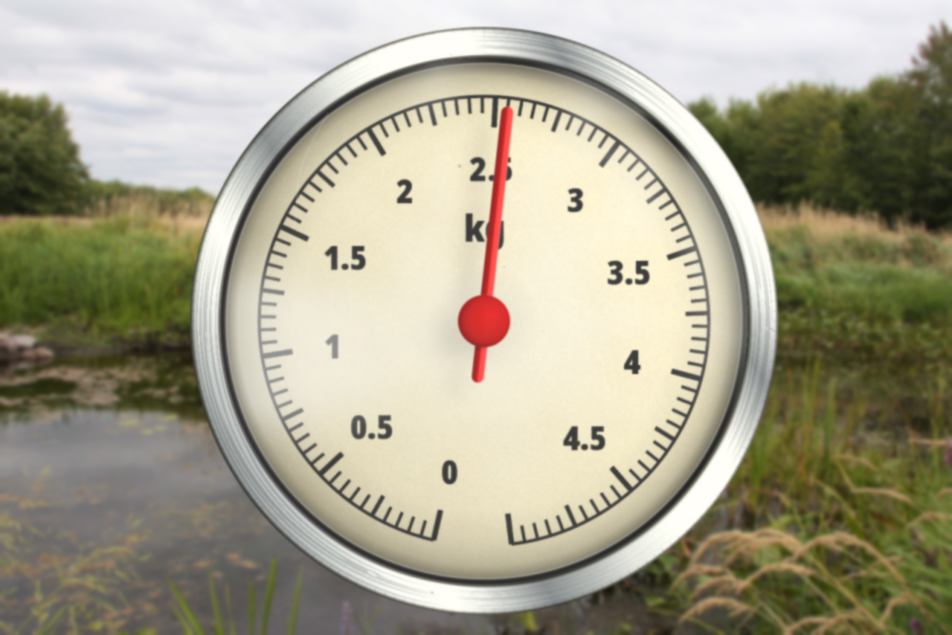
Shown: 2.55 kg
